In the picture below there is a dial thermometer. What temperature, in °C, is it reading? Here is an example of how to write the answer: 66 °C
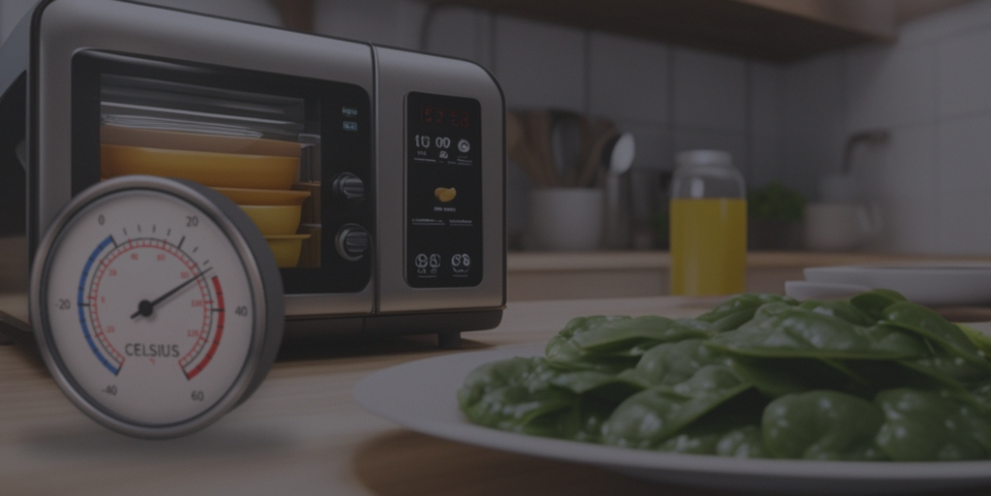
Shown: 30 °C
